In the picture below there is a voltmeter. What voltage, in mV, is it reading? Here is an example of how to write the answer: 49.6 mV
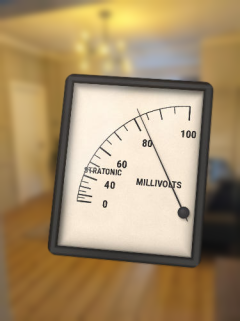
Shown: 82.5 mV
